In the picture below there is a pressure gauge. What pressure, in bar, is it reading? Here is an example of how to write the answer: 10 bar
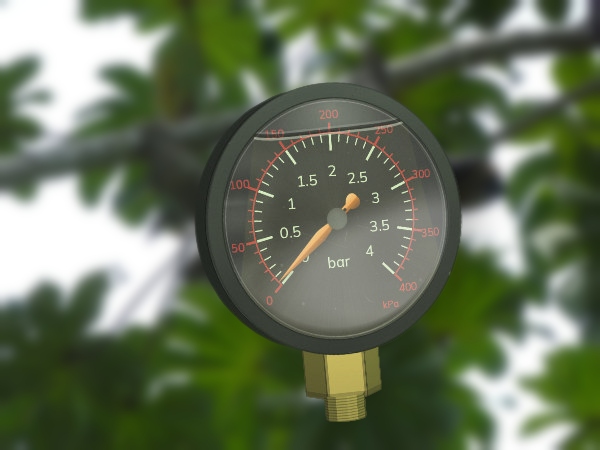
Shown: 0.05 bar
